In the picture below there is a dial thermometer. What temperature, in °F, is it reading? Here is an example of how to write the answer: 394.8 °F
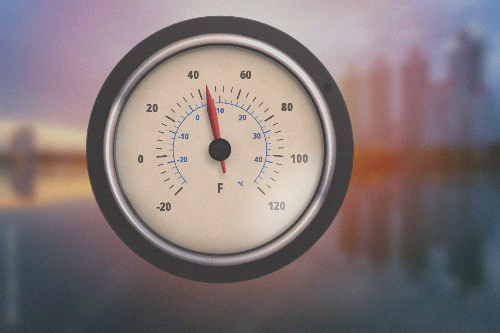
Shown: 44 °F
